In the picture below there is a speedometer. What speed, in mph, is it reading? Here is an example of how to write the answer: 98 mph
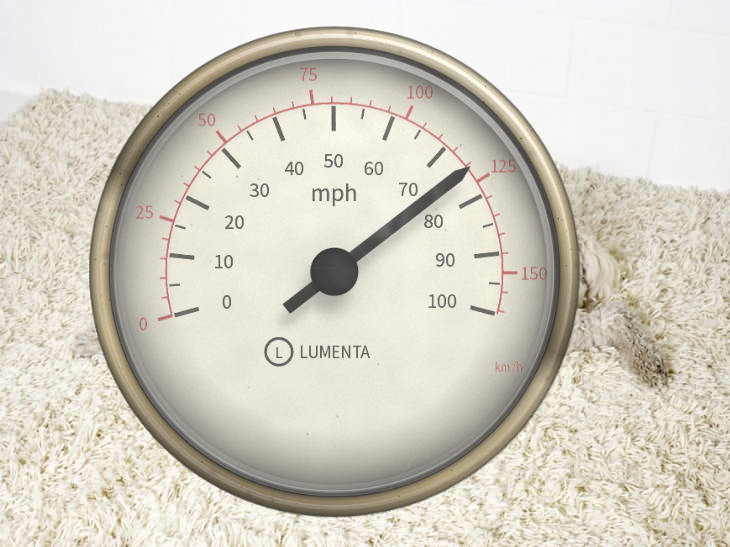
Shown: 75 mph
